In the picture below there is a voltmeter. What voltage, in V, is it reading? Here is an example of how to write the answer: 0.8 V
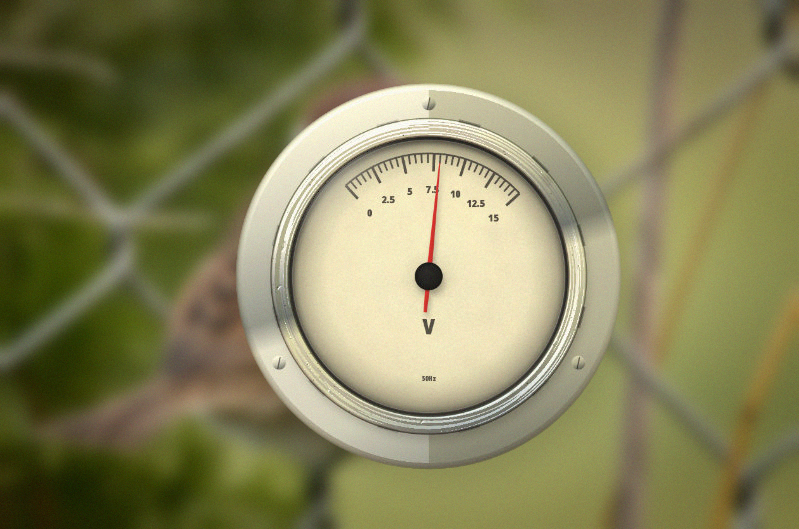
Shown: 8 V
